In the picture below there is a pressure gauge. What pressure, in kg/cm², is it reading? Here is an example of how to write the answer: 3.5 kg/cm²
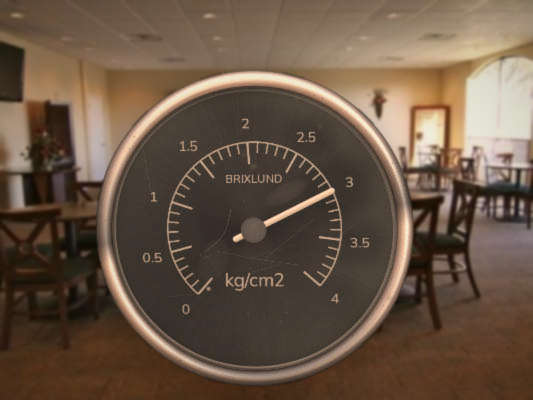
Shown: 3 kg/cm²
